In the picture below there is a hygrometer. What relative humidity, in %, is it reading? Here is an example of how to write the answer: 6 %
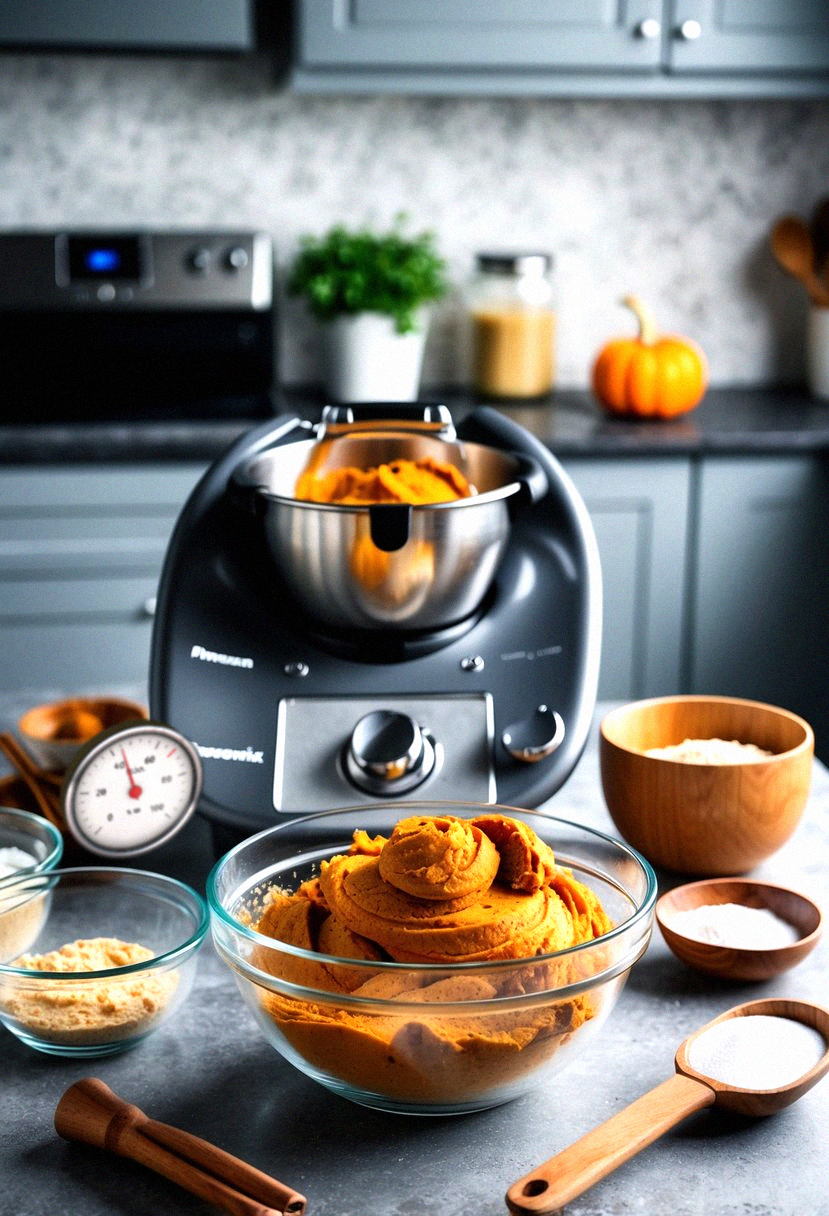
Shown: 44 %
